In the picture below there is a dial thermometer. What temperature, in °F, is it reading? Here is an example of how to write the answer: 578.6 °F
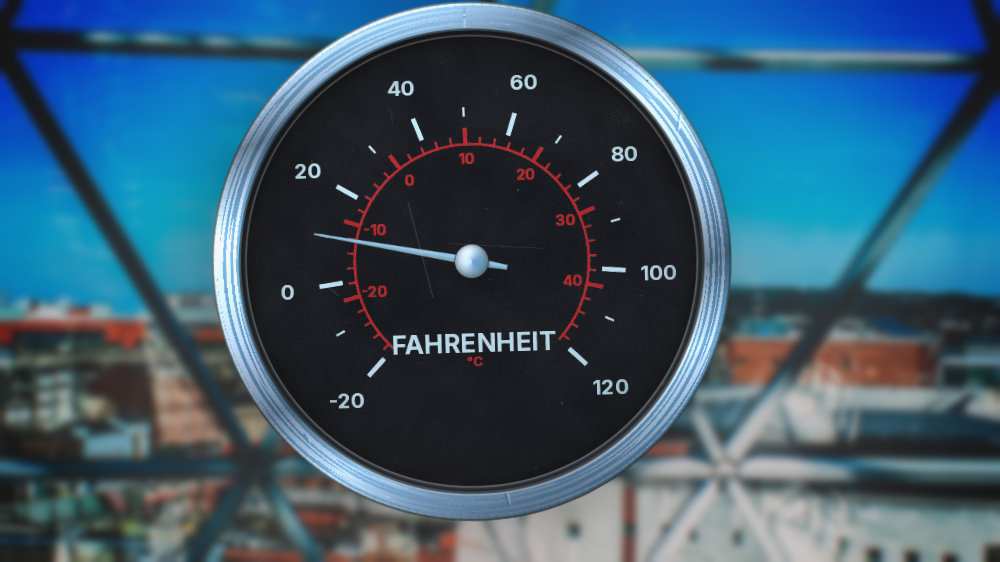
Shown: 10 °F
